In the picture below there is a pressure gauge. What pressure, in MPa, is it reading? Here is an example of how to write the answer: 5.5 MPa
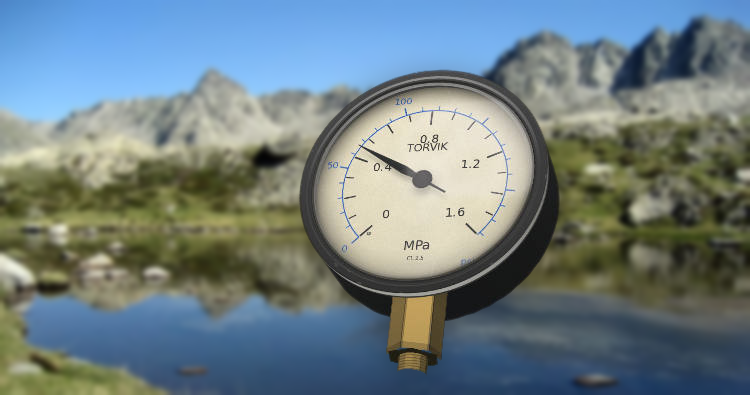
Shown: 0.45 MPa
